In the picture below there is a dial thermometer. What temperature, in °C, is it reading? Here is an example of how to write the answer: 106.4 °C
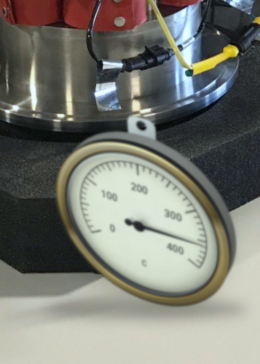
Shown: 350 °C
